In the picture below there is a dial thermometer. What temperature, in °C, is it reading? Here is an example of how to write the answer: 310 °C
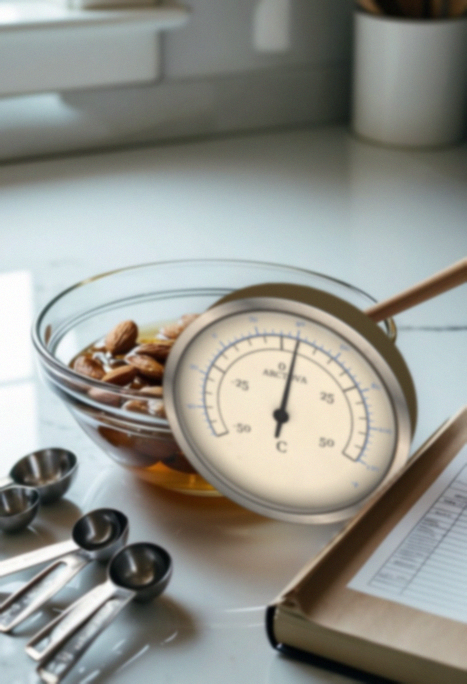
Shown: 5 °C
